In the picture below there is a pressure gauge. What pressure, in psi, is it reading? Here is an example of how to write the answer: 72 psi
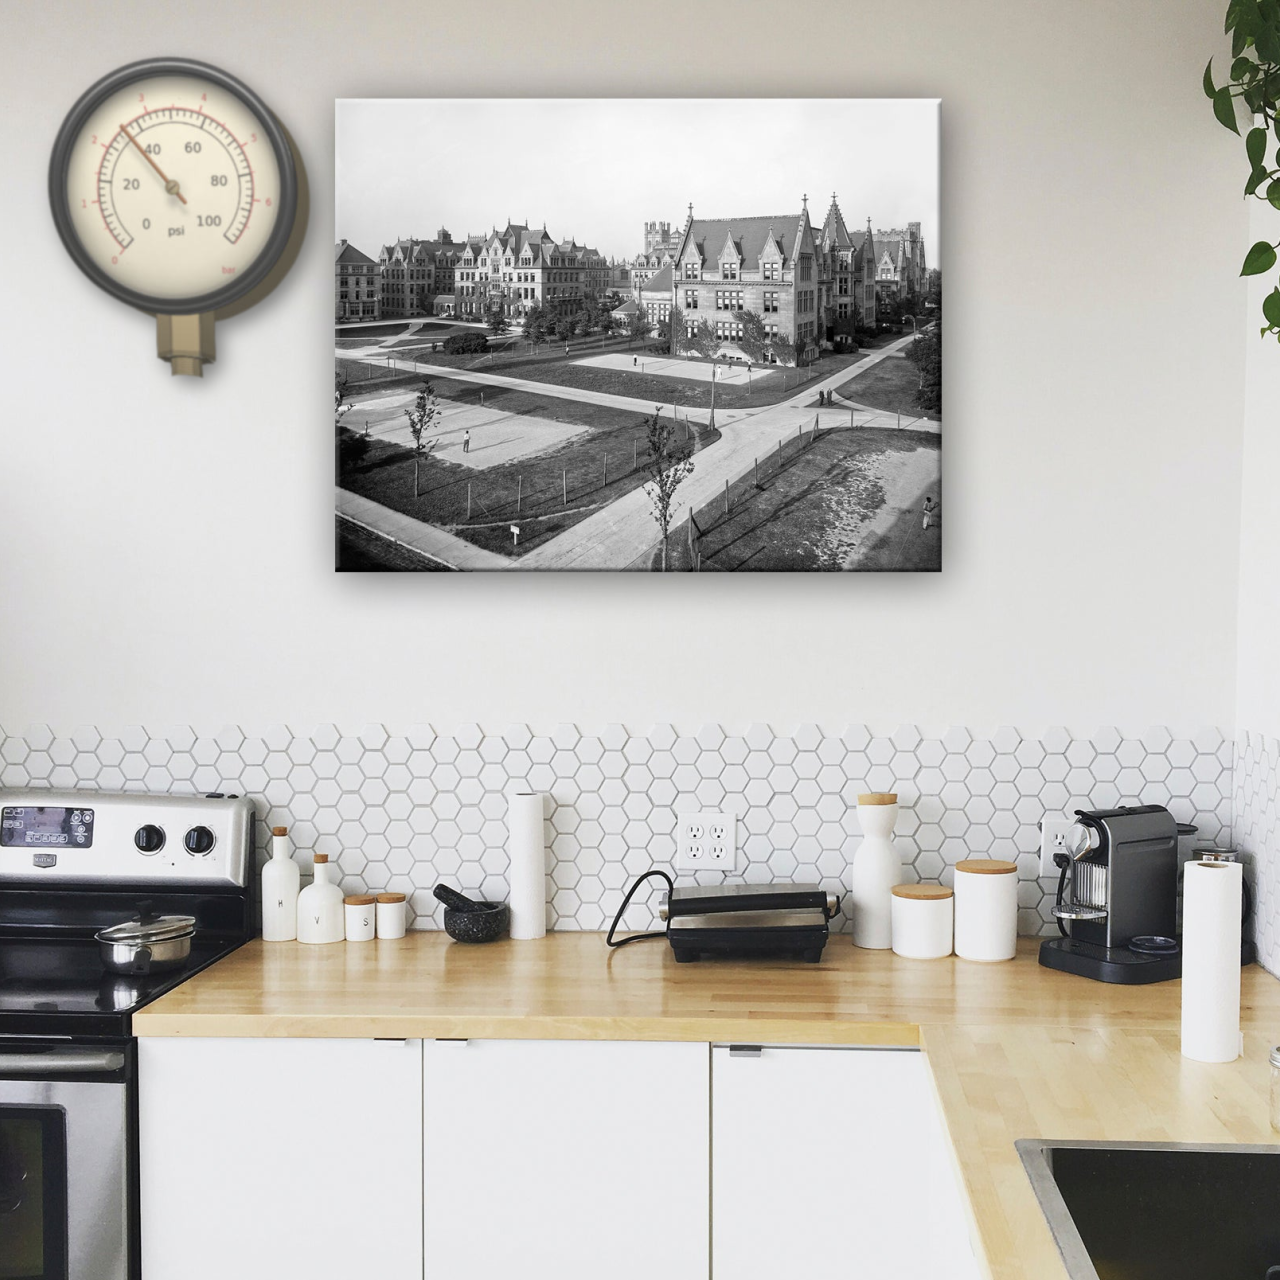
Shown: 36 psi
